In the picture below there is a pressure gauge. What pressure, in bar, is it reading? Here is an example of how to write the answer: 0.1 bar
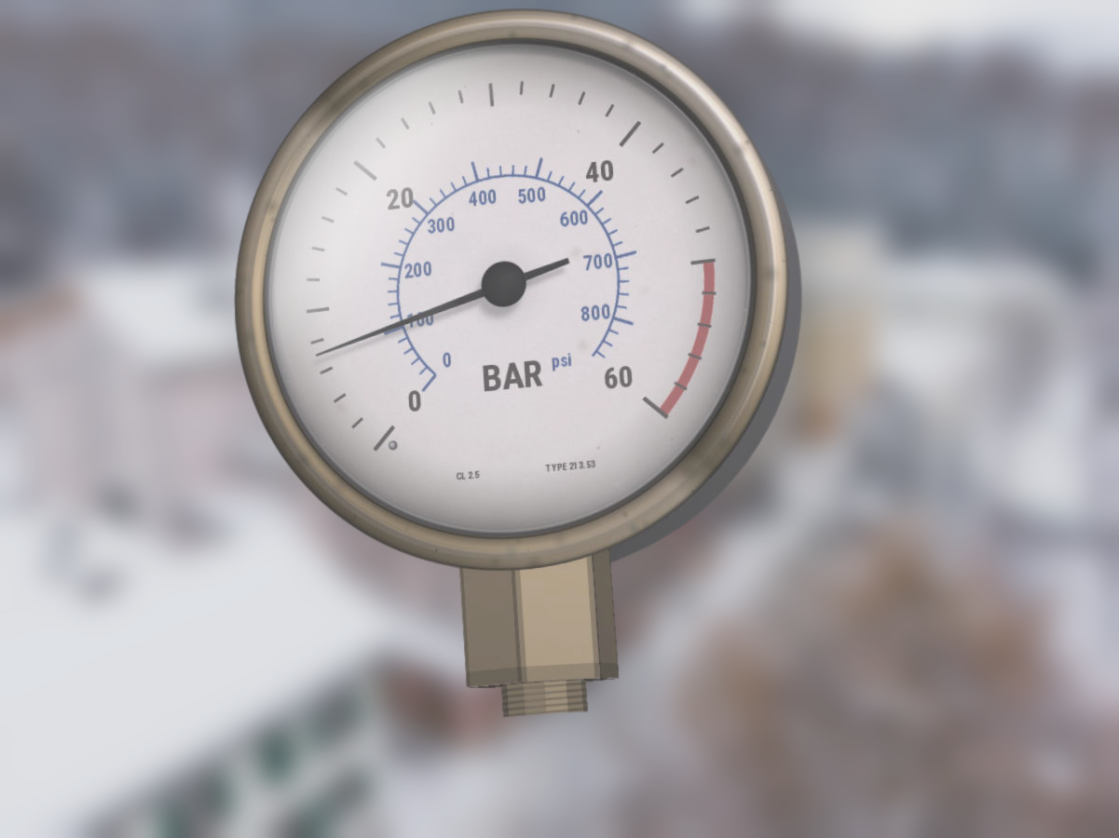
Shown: 7 bar
